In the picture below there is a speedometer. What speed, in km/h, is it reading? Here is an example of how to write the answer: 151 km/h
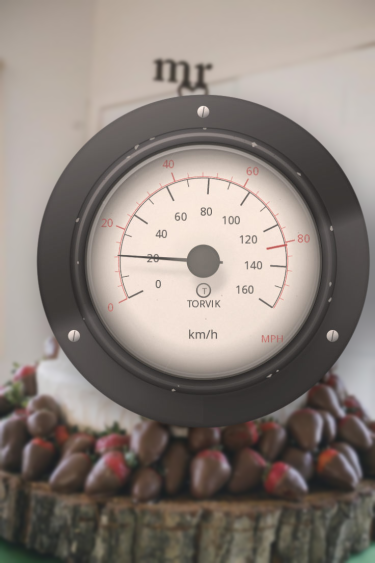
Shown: 20 km/h
